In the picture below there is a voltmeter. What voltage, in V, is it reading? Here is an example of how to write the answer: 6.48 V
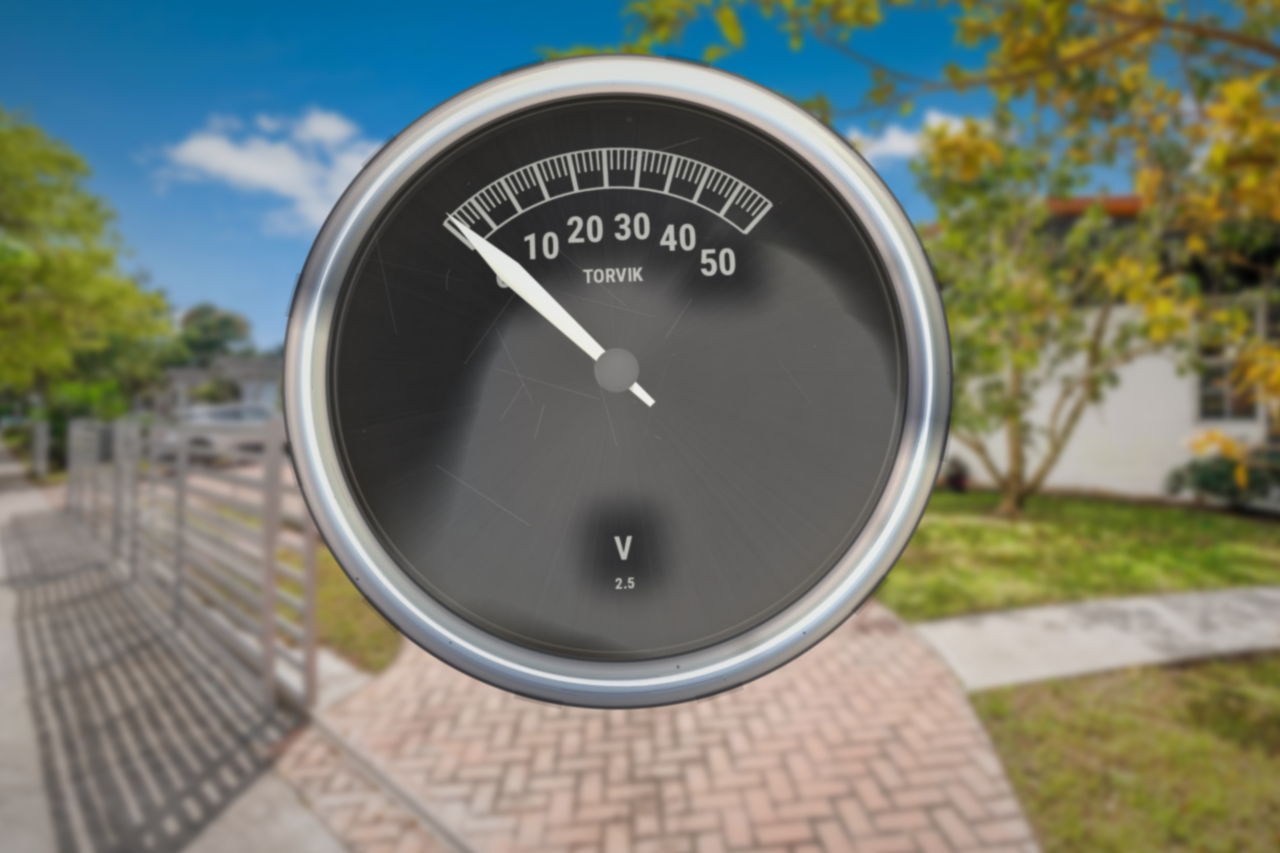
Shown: 1 V
